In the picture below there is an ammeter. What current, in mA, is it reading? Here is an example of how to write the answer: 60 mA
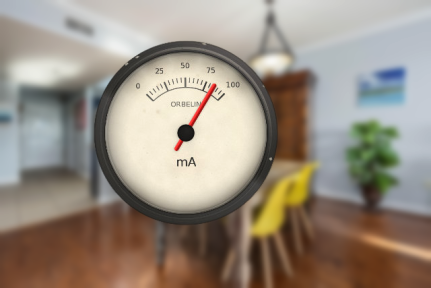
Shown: 85 mA
